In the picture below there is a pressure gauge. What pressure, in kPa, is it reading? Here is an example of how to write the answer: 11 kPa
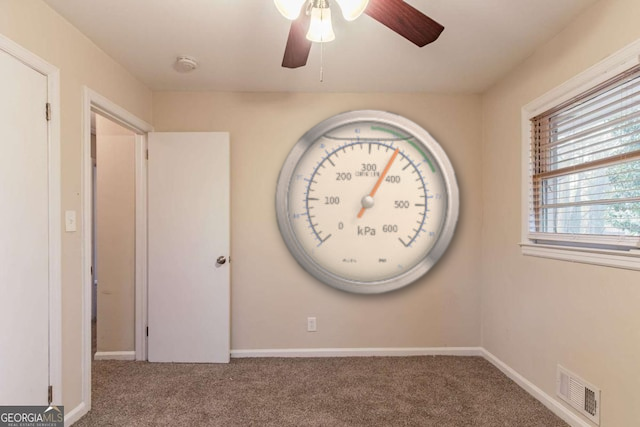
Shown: 360 kPa
